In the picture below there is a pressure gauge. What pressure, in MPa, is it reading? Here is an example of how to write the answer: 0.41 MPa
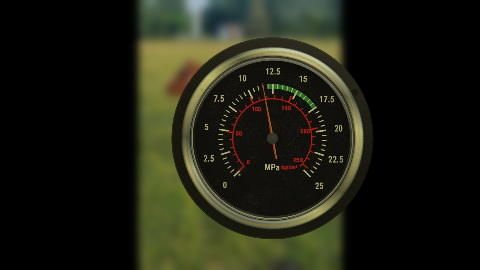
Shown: 11.5 MPa
